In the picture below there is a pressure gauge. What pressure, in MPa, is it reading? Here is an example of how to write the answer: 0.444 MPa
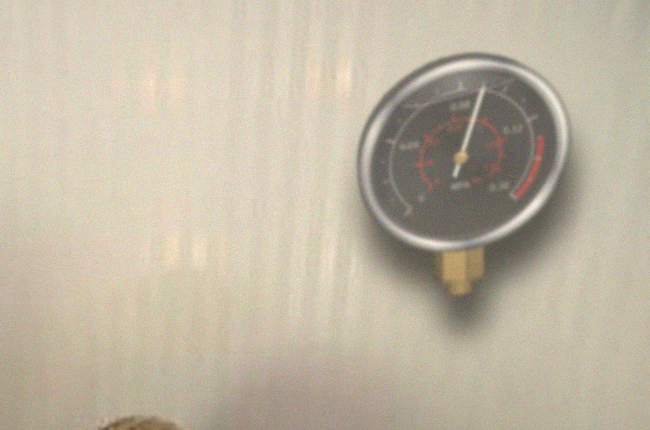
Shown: 0.09 MPa
